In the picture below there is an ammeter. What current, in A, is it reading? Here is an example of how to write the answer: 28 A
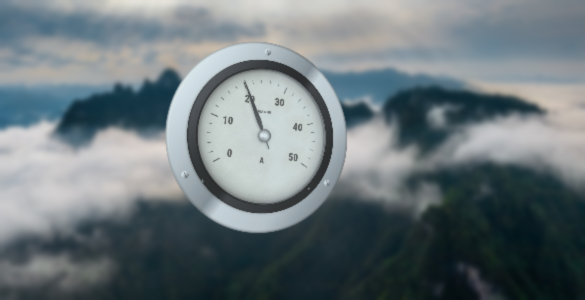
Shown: 20 A
